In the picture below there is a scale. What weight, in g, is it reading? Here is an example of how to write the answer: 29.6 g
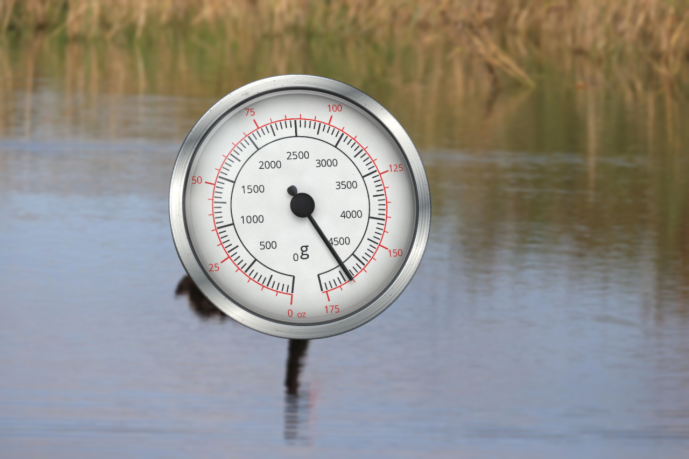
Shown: 4700 g
